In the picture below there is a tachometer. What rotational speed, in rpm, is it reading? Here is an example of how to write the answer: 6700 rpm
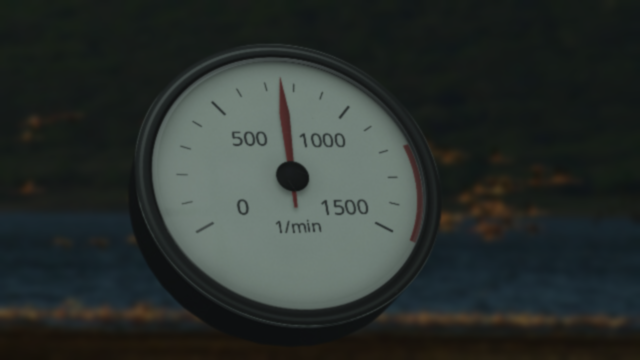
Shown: 750 rpm
